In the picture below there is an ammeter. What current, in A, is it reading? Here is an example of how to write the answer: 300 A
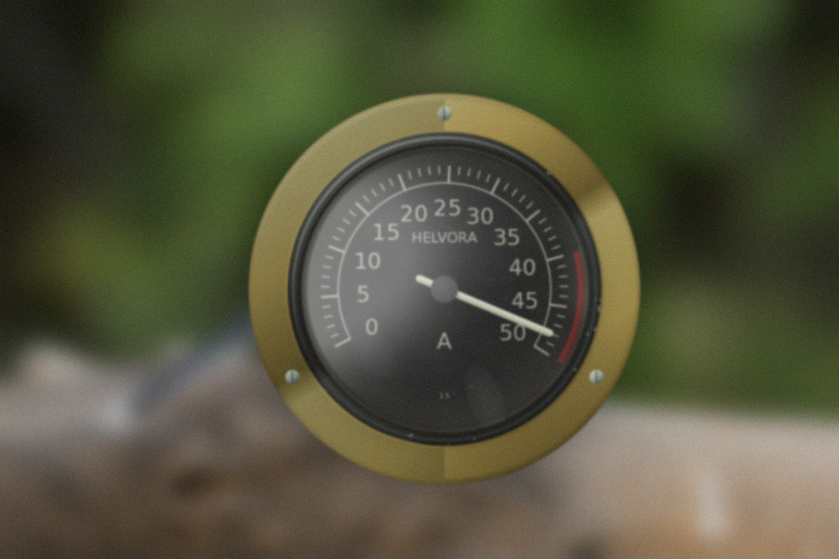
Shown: 48 A
